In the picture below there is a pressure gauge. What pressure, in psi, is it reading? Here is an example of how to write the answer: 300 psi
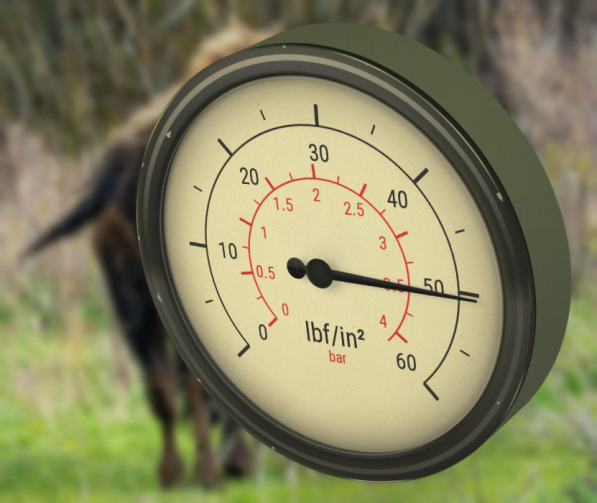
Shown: 50 psi
